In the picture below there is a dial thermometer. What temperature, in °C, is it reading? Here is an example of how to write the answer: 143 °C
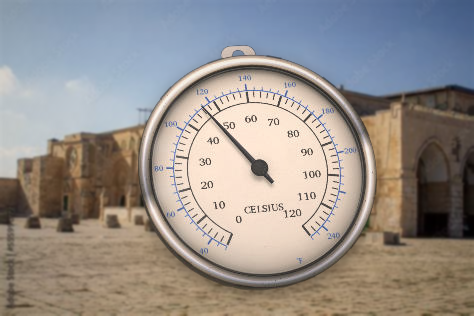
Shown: 46 °C
